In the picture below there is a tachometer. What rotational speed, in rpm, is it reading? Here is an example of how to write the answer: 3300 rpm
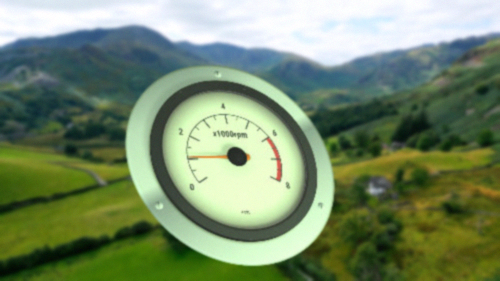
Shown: 1000 rpm
